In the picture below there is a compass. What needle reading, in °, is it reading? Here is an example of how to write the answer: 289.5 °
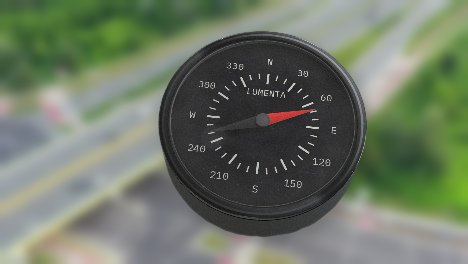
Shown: 70 °
